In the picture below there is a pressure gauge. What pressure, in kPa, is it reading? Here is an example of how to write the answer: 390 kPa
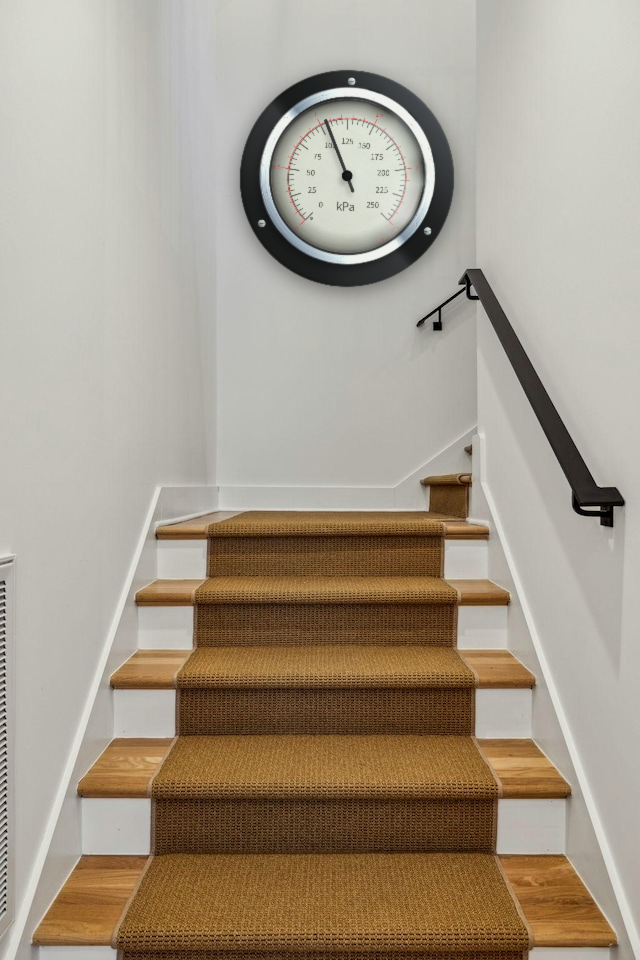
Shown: 105 kPa
